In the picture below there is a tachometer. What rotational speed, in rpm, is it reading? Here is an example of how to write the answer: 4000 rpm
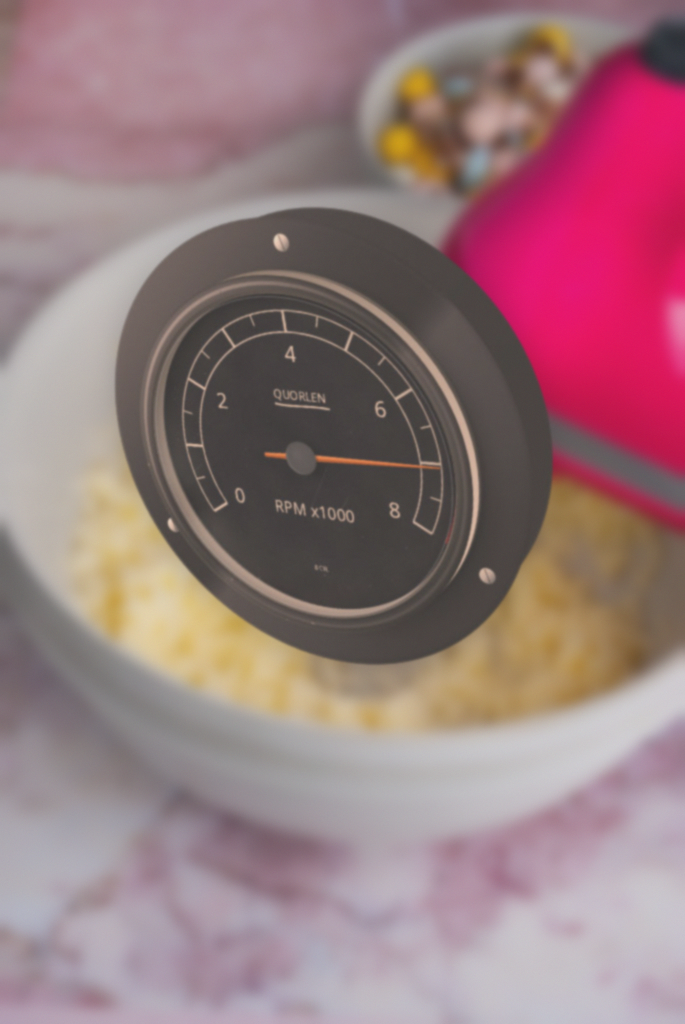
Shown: 7000 rpm
